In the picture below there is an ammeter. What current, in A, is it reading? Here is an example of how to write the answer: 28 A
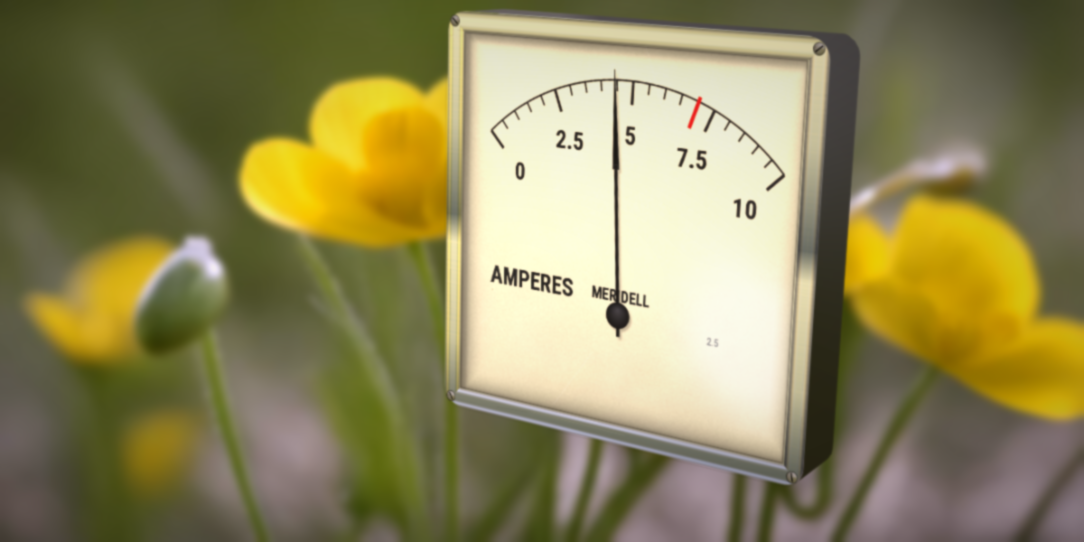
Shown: 4.5 A
